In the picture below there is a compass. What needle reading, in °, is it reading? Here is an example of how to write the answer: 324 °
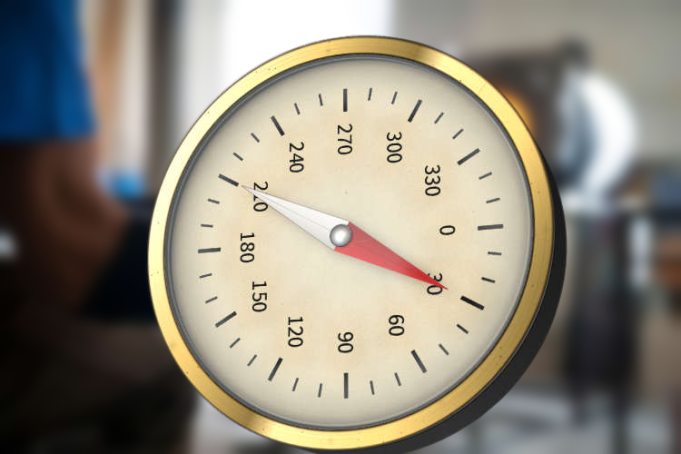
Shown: 30 °
